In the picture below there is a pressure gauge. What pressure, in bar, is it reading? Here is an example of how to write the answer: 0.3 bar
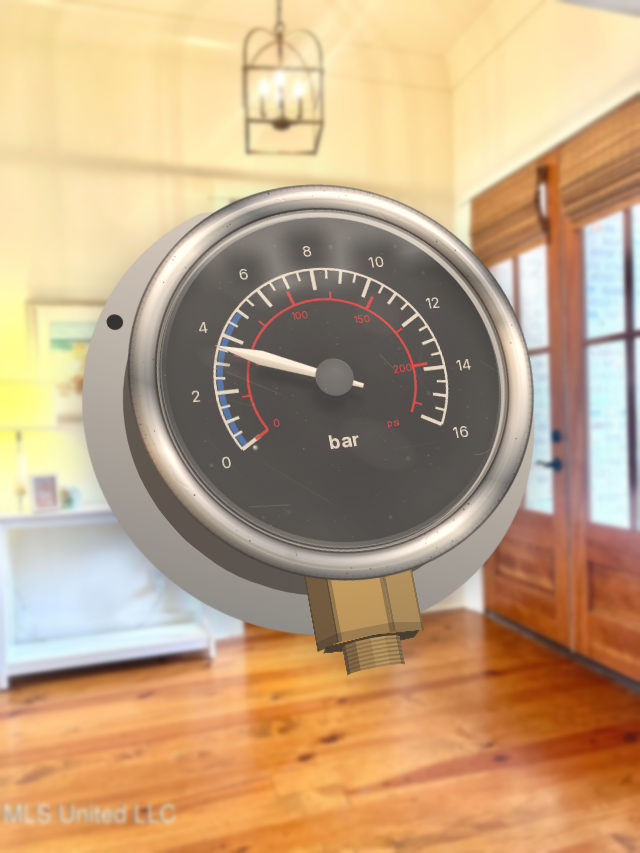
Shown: 3.5 bar
